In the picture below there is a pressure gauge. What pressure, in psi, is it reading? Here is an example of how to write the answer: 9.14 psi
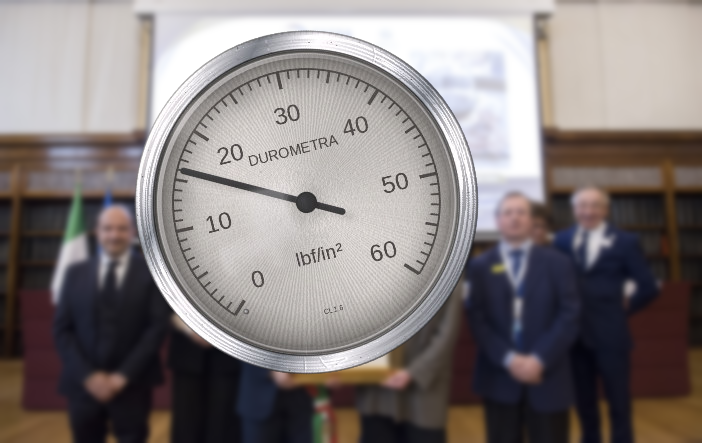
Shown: 16 psi
